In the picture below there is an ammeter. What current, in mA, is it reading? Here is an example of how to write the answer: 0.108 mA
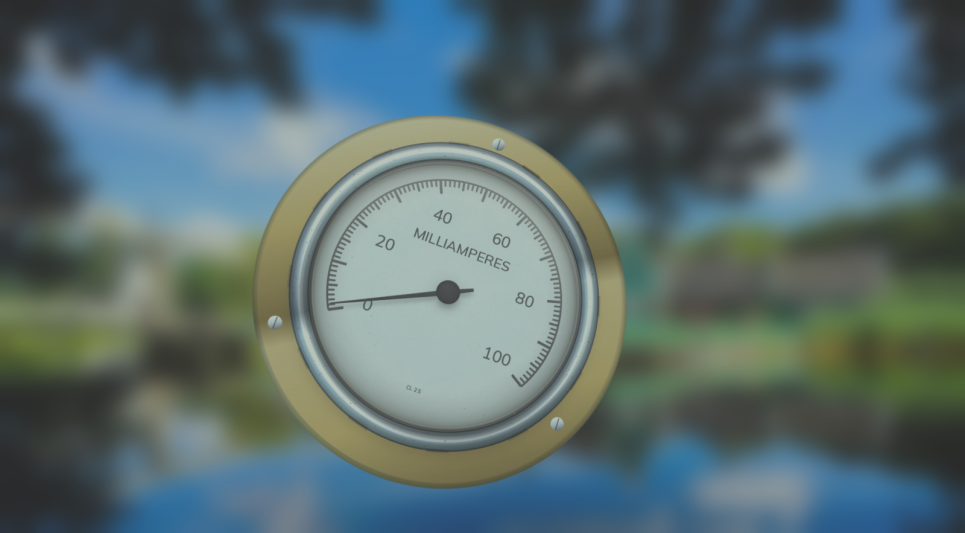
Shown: 1 mA
